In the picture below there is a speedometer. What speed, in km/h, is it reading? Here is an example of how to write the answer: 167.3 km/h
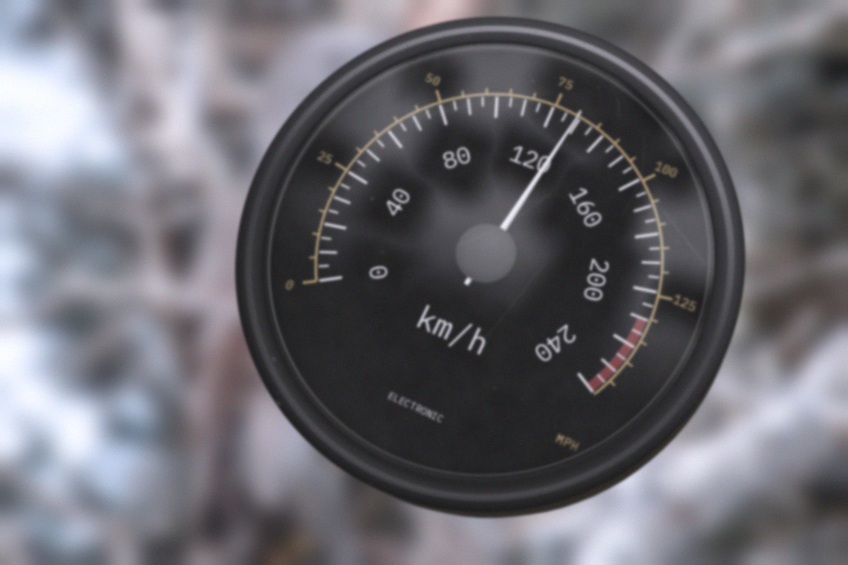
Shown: 130 km/h
